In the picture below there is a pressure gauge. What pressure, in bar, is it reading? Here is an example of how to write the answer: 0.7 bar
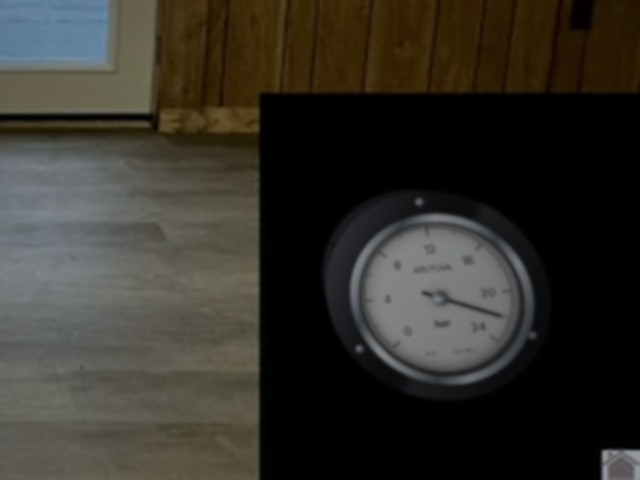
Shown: 22 bar
